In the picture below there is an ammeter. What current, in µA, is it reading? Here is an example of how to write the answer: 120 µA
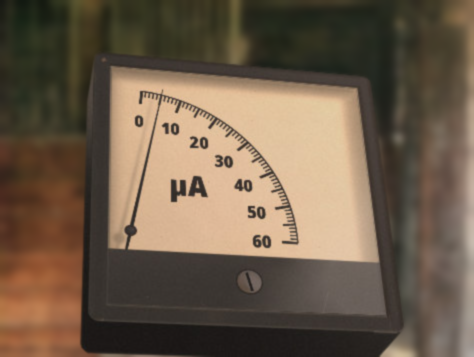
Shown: 5 µA
